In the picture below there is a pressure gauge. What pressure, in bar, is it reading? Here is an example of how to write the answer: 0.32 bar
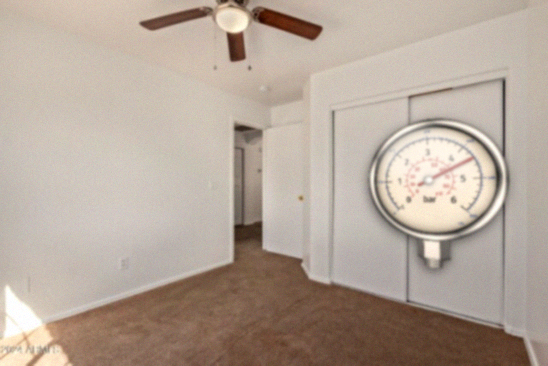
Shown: 4.4 bar
